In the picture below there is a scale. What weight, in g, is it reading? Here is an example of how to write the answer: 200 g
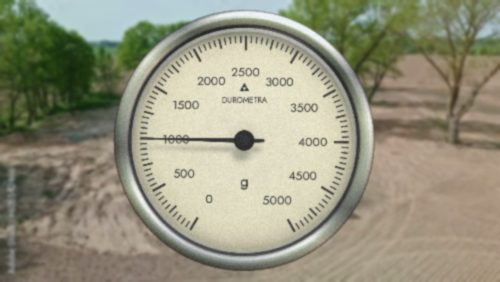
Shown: 1000 g
